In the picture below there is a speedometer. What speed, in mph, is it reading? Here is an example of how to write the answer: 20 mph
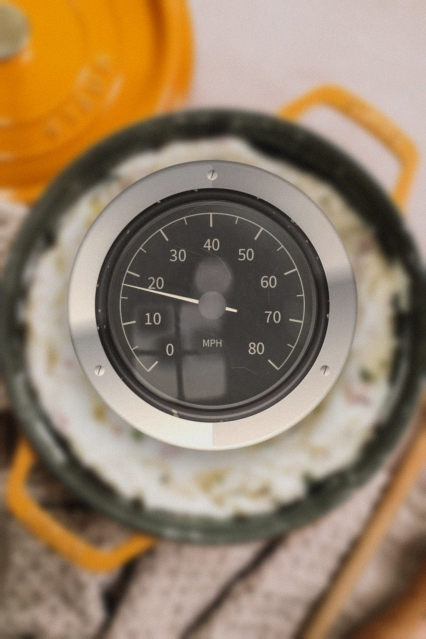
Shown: 17.5 mph
